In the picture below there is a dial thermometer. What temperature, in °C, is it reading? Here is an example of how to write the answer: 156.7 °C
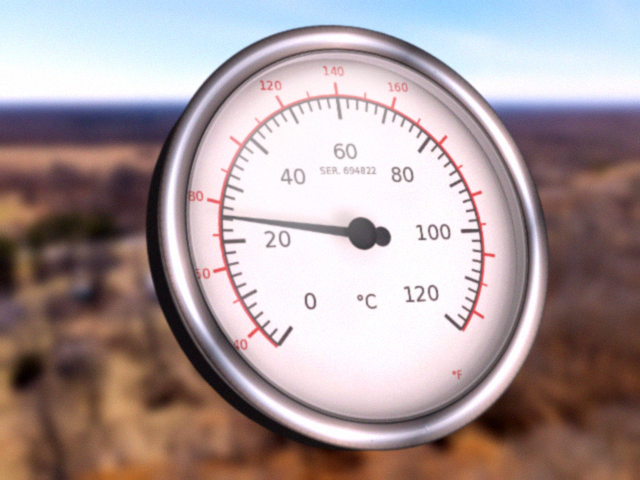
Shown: 24 °C
